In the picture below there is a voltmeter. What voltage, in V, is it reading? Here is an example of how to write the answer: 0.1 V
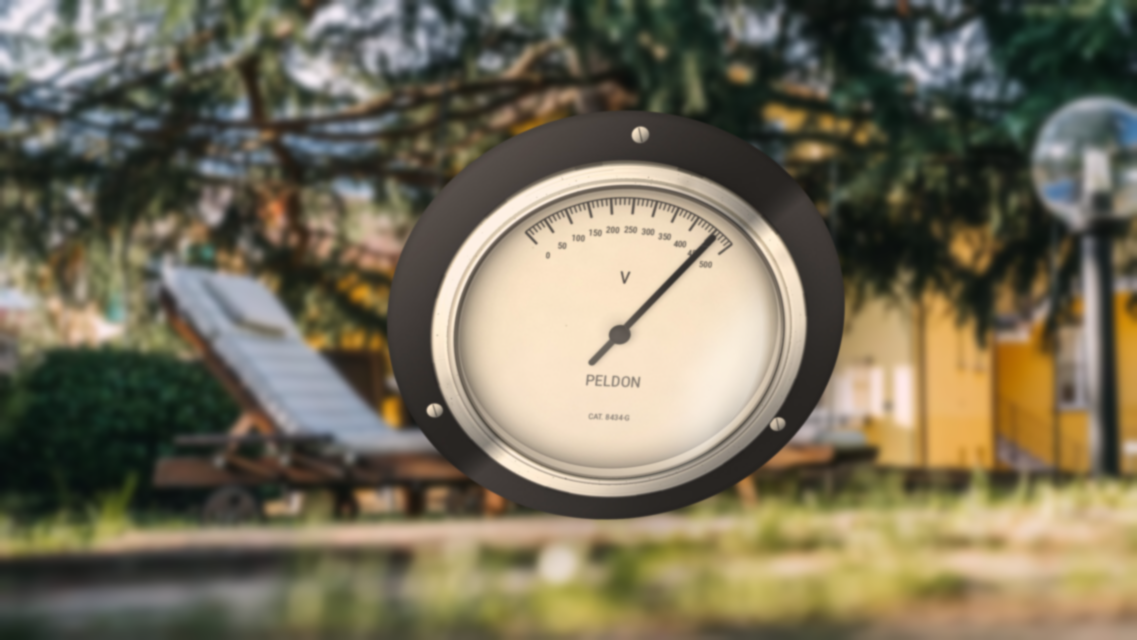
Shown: 450 V
